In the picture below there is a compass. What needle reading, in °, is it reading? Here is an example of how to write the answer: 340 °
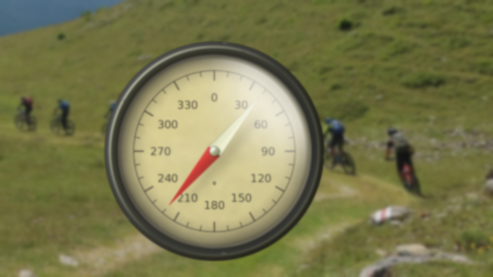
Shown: 220 °
